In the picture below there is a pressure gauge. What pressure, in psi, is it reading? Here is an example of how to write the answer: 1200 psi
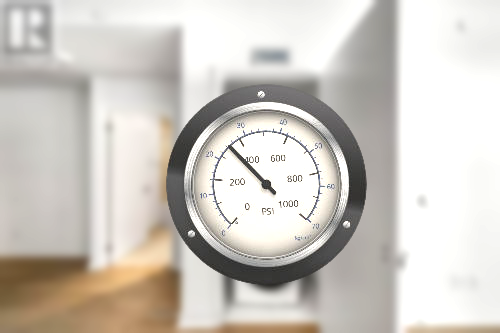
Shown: 350 psi
